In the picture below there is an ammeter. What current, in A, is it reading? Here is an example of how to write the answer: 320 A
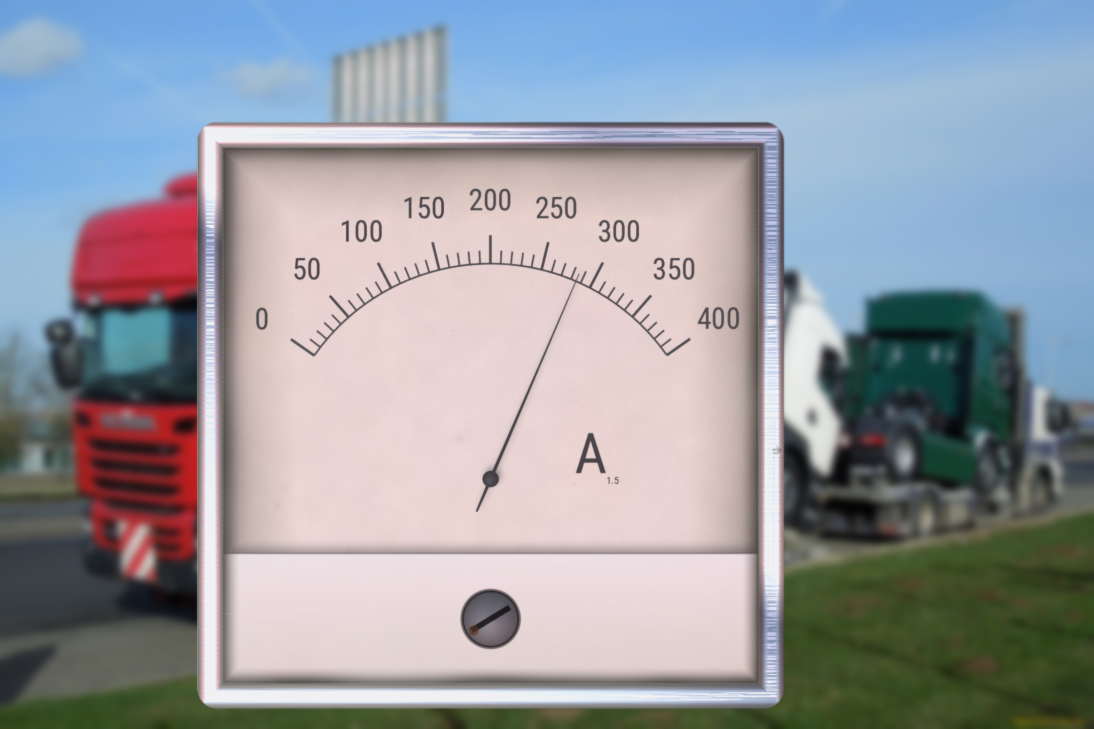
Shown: 285 A
